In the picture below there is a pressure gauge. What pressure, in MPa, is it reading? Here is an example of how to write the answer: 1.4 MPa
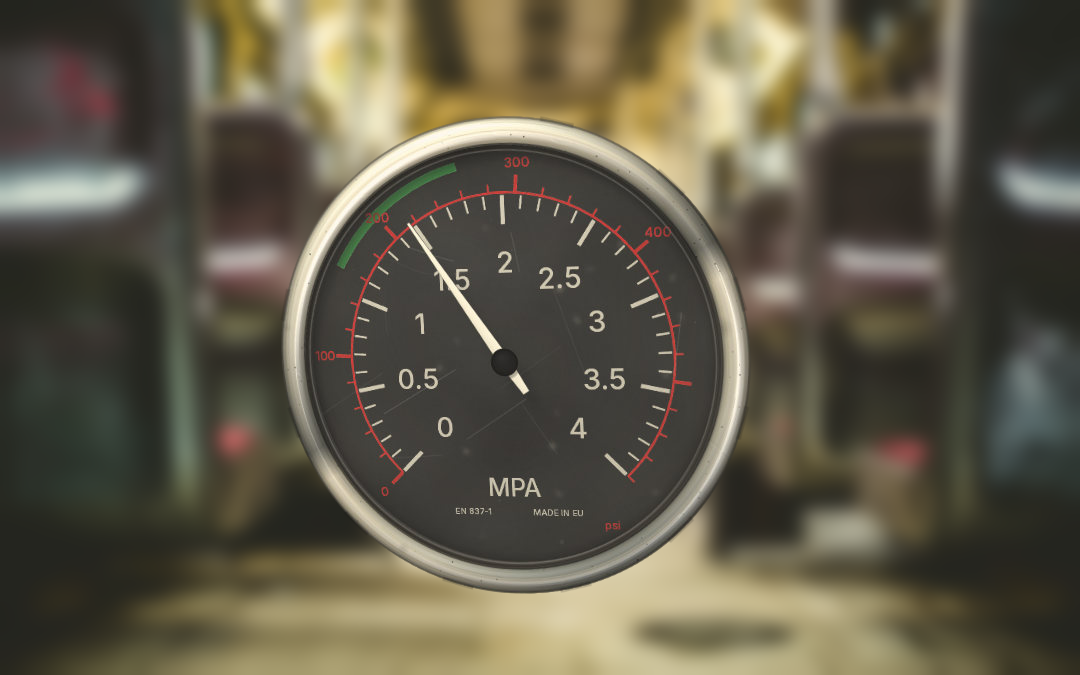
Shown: 1.5 MPa
